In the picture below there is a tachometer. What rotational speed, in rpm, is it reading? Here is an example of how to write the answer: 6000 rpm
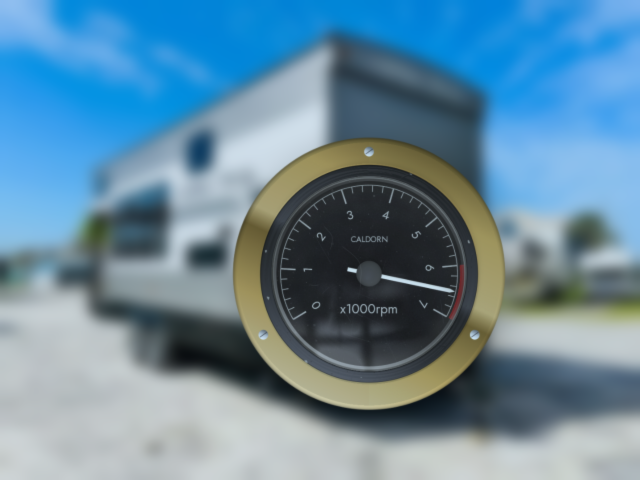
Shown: 6500 rpm
